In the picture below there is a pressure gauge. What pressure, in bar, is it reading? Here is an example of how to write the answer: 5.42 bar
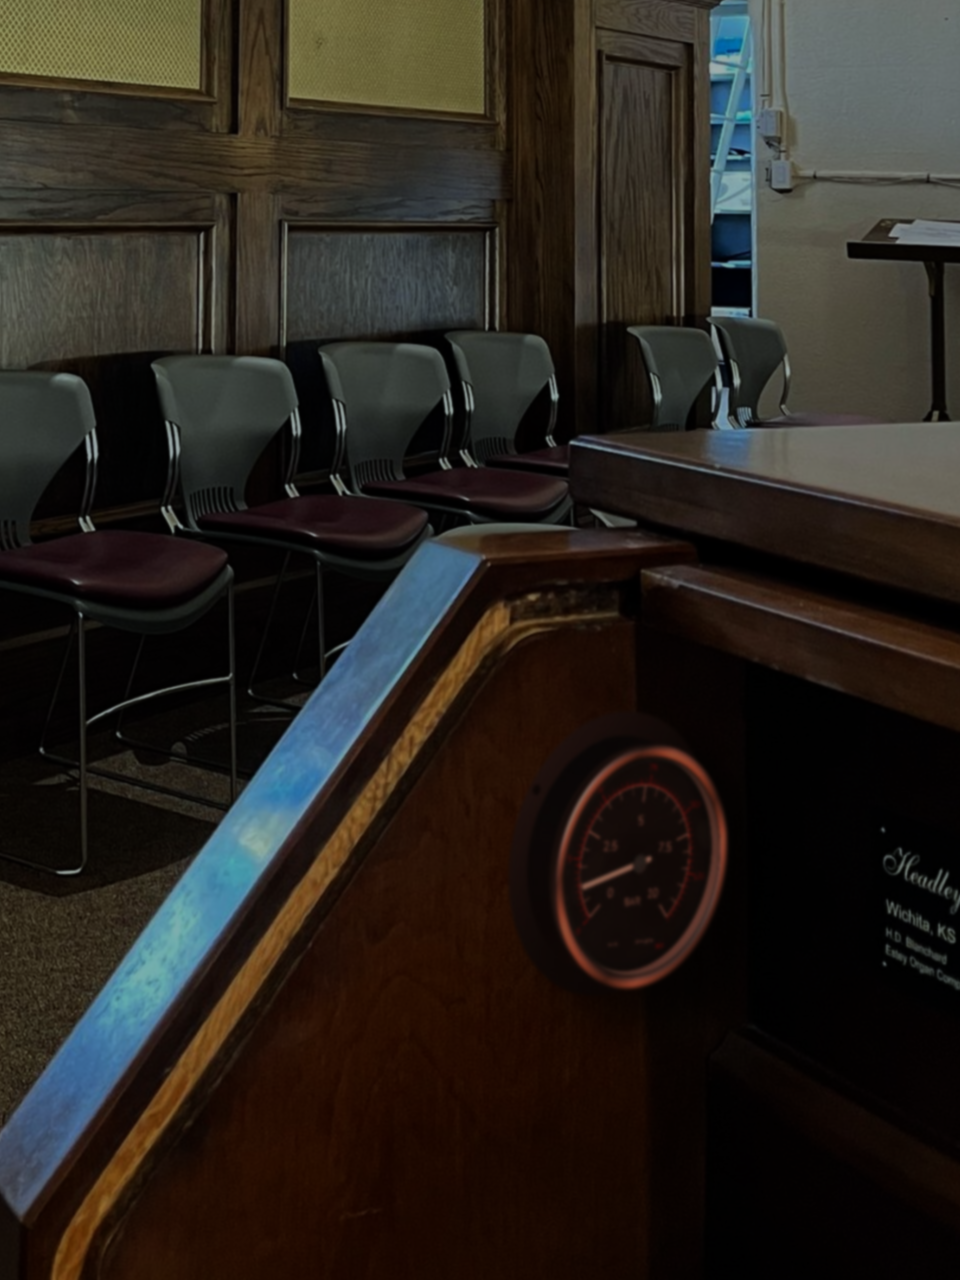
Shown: 1 bar
